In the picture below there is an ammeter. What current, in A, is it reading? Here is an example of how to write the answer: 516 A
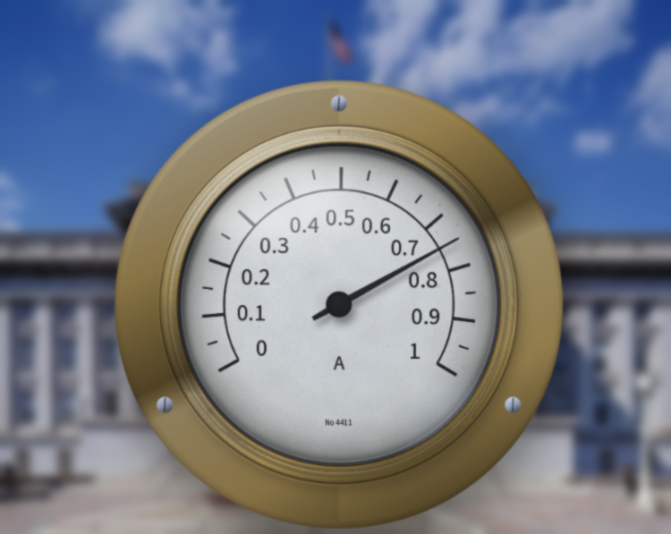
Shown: 0.75 A
